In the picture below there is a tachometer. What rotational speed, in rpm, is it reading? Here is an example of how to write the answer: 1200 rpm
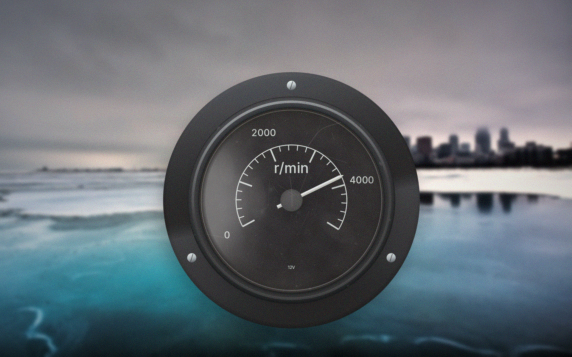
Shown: 3800 rpm
